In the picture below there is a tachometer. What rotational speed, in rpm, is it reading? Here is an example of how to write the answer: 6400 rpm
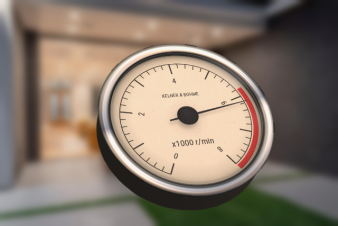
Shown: 6200 rpm
